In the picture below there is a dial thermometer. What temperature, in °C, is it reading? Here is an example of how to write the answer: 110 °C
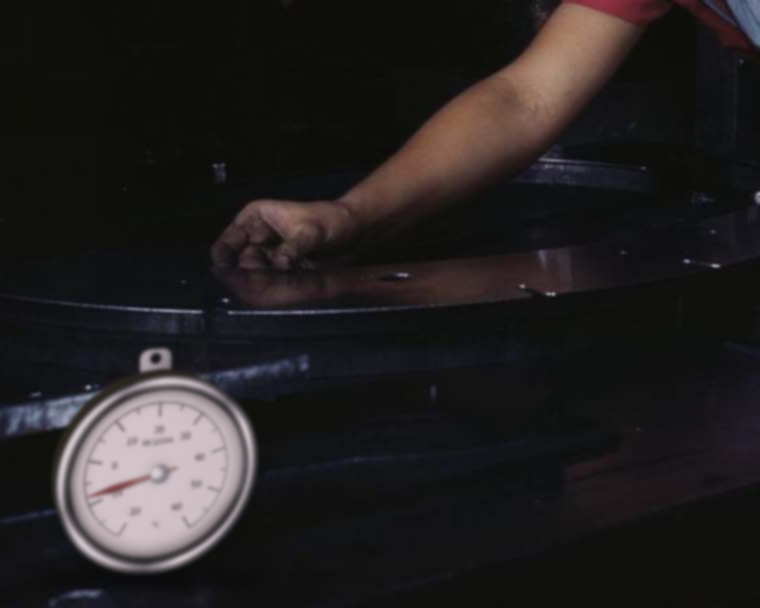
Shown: -7.5 °C
